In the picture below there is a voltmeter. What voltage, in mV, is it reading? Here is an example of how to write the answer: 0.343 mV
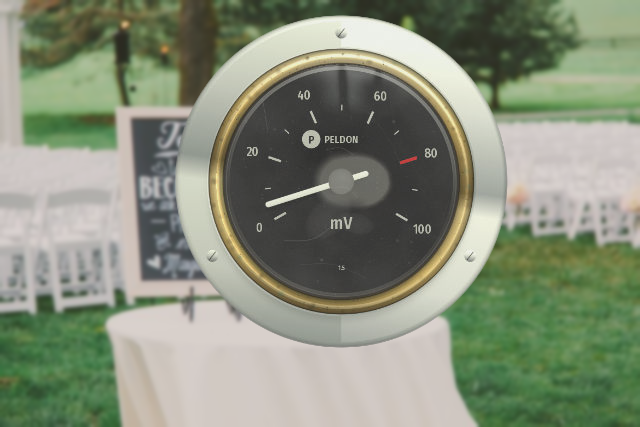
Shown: 5 mV
